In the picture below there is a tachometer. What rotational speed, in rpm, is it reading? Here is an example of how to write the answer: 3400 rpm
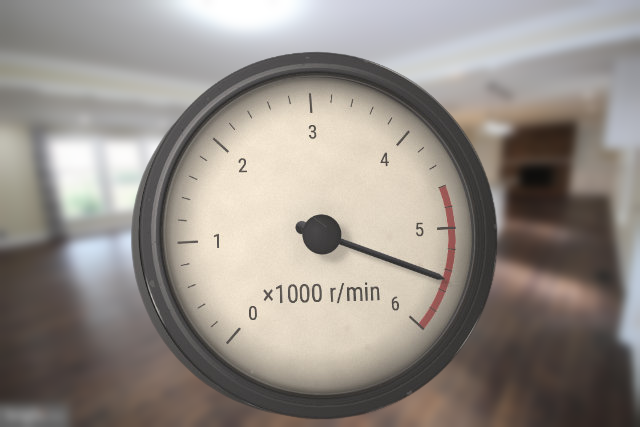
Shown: 5500 rpm
